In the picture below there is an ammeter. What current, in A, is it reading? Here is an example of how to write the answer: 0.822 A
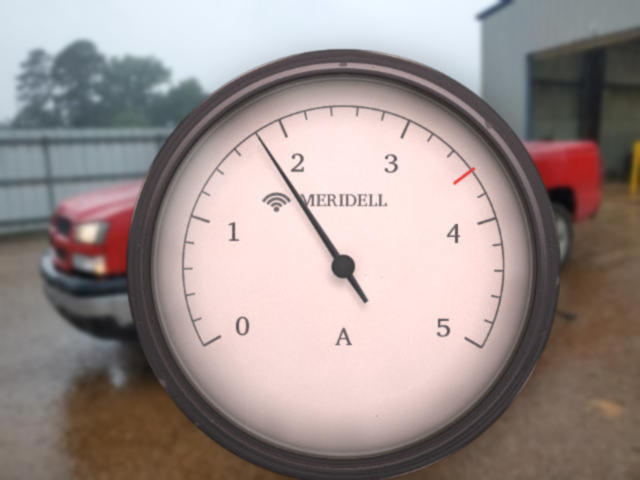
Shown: 1.8 A
